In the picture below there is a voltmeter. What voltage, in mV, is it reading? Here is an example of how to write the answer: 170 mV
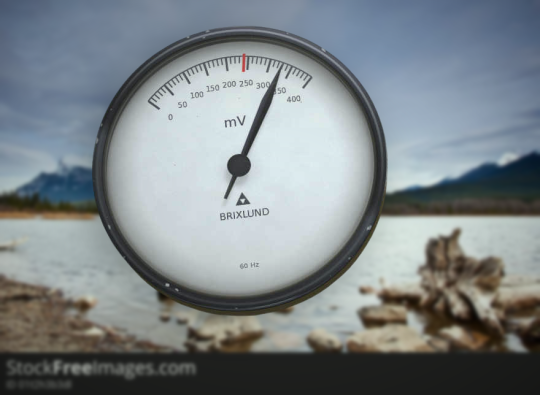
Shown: 330 mV
